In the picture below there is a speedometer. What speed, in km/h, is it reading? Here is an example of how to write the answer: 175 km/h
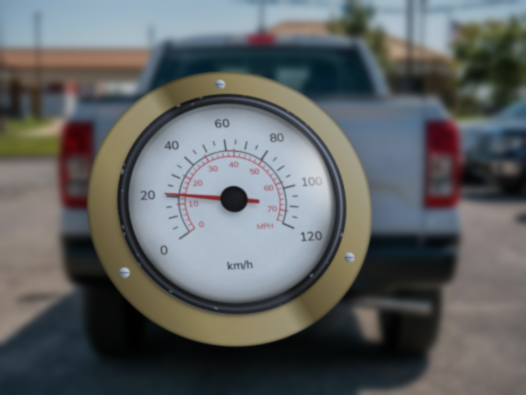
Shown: 20 km/h
